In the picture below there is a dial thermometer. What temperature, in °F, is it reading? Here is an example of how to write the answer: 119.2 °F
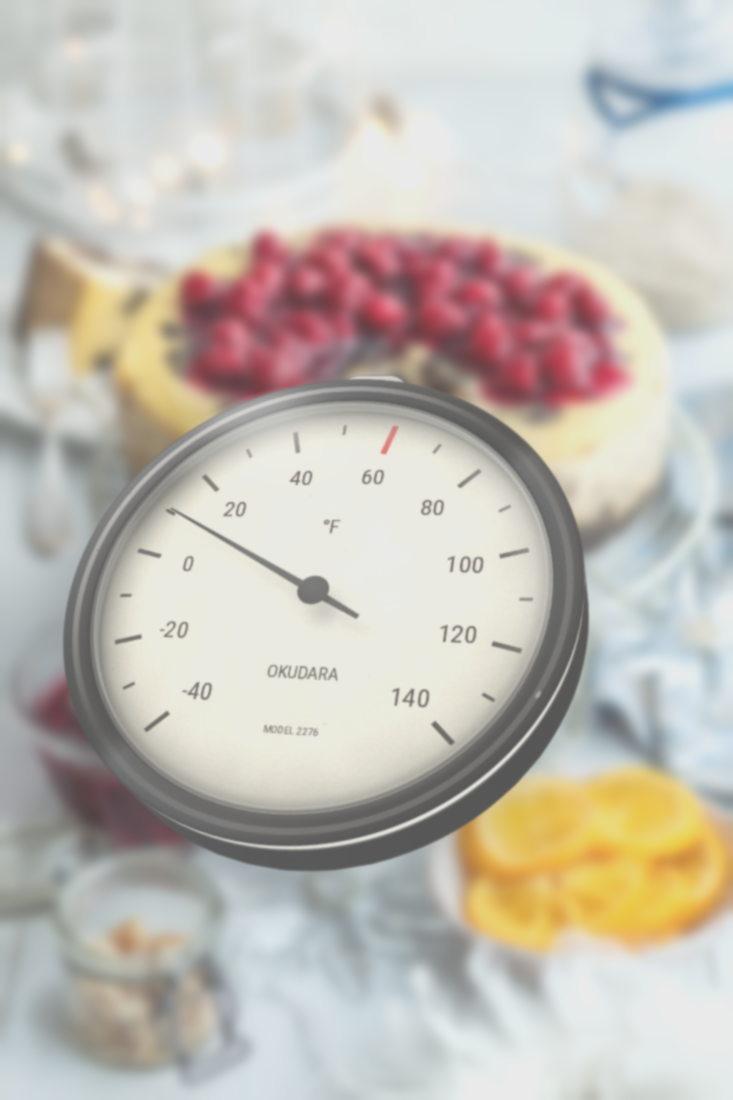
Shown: 10 °F
